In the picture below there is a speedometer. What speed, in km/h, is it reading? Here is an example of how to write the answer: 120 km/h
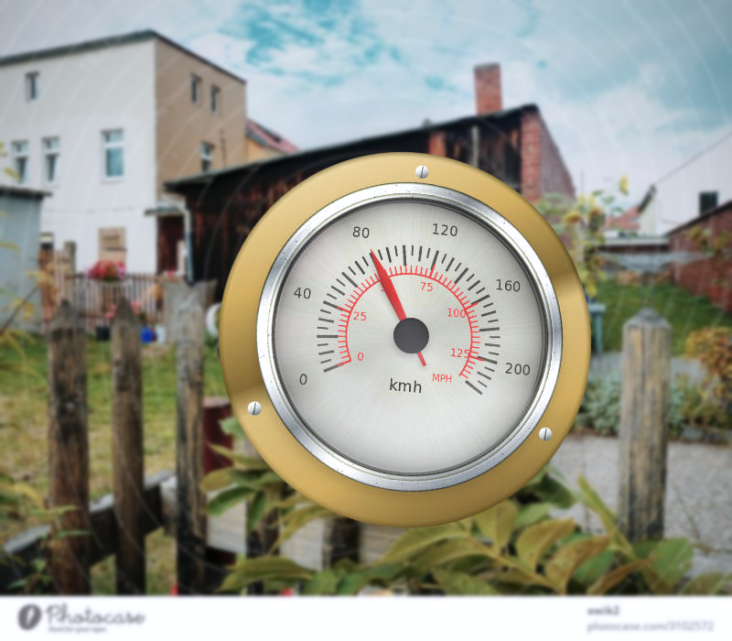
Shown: 80 km/h
